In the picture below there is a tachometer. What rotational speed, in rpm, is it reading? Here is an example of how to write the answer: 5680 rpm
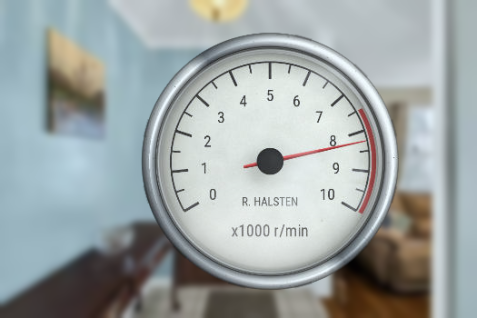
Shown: 8250 rpm
